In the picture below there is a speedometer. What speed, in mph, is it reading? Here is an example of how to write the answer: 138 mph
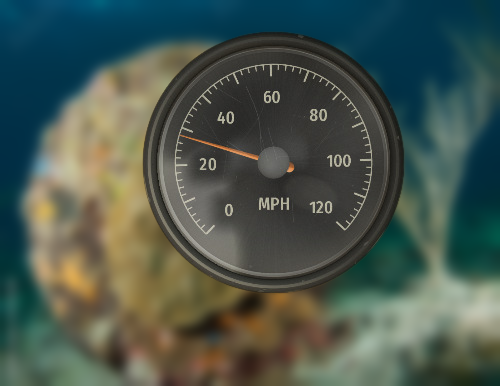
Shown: 28 mph
